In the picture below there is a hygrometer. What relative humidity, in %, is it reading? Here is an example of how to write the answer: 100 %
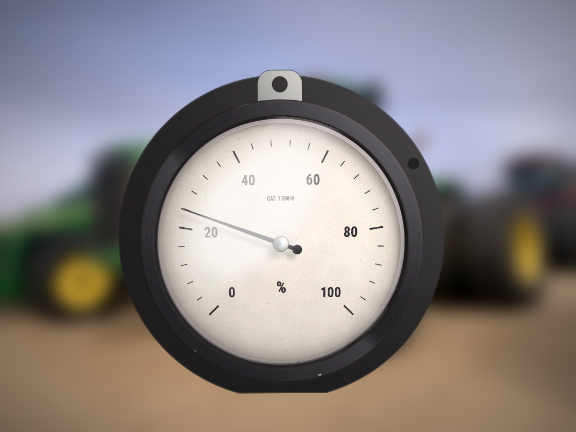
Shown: 24 %
